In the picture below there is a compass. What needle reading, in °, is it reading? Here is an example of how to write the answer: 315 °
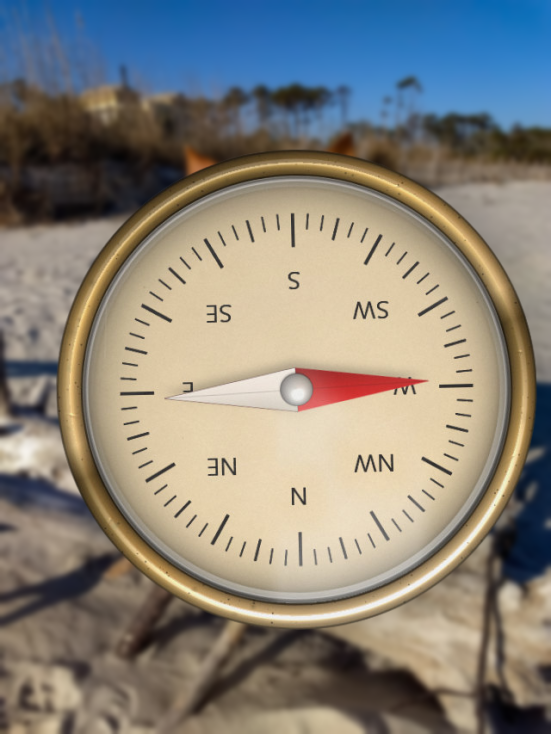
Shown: 267.5 °
